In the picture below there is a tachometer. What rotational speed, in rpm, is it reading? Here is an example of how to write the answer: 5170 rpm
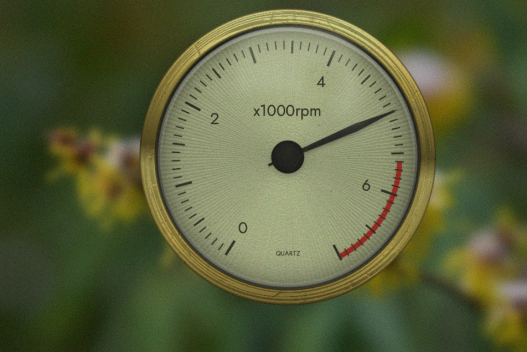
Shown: 5000 rpm
